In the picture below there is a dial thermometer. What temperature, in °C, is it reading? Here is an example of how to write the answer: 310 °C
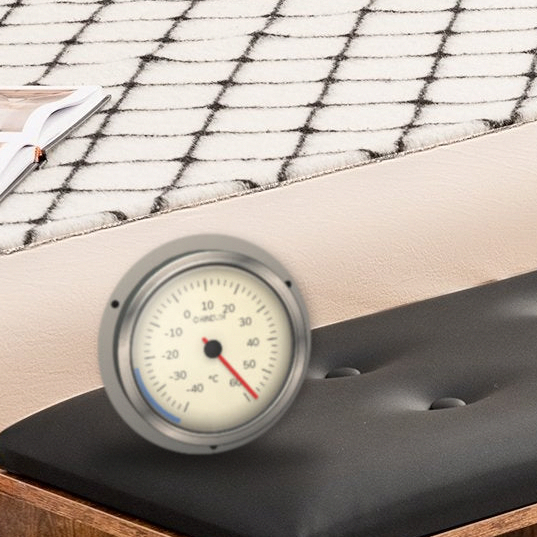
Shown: 58 °C
